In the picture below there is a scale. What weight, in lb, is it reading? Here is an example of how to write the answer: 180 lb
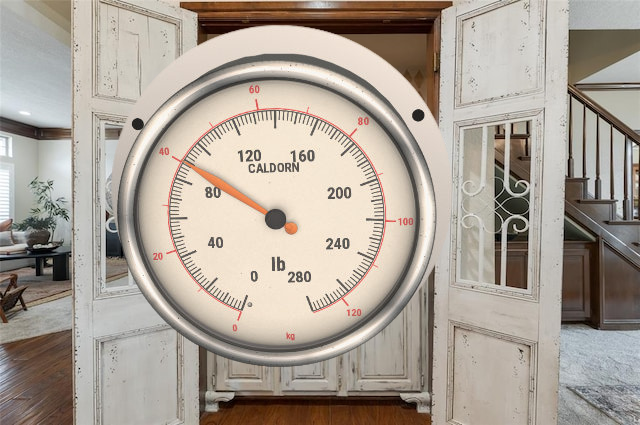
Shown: 90 lb
